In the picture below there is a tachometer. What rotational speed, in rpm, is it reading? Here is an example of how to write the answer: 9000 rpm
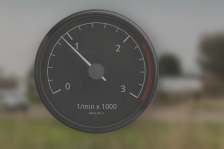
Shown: 900 rpm
